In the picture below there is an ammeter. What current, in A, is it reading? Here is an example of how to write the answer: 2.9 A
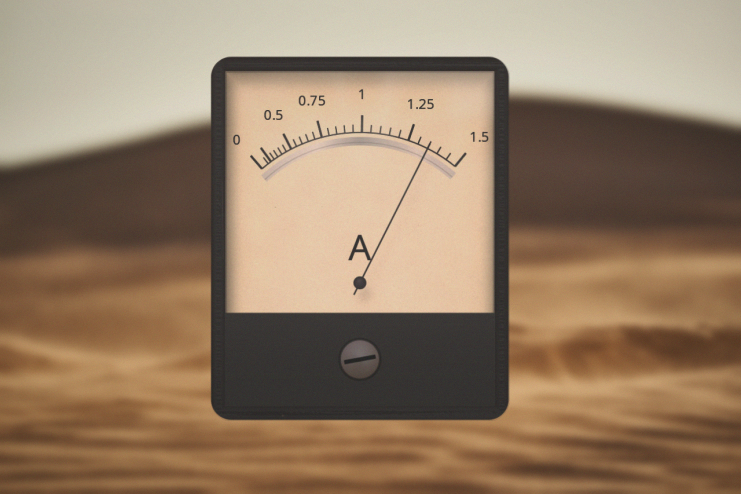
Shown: 1.35 A
